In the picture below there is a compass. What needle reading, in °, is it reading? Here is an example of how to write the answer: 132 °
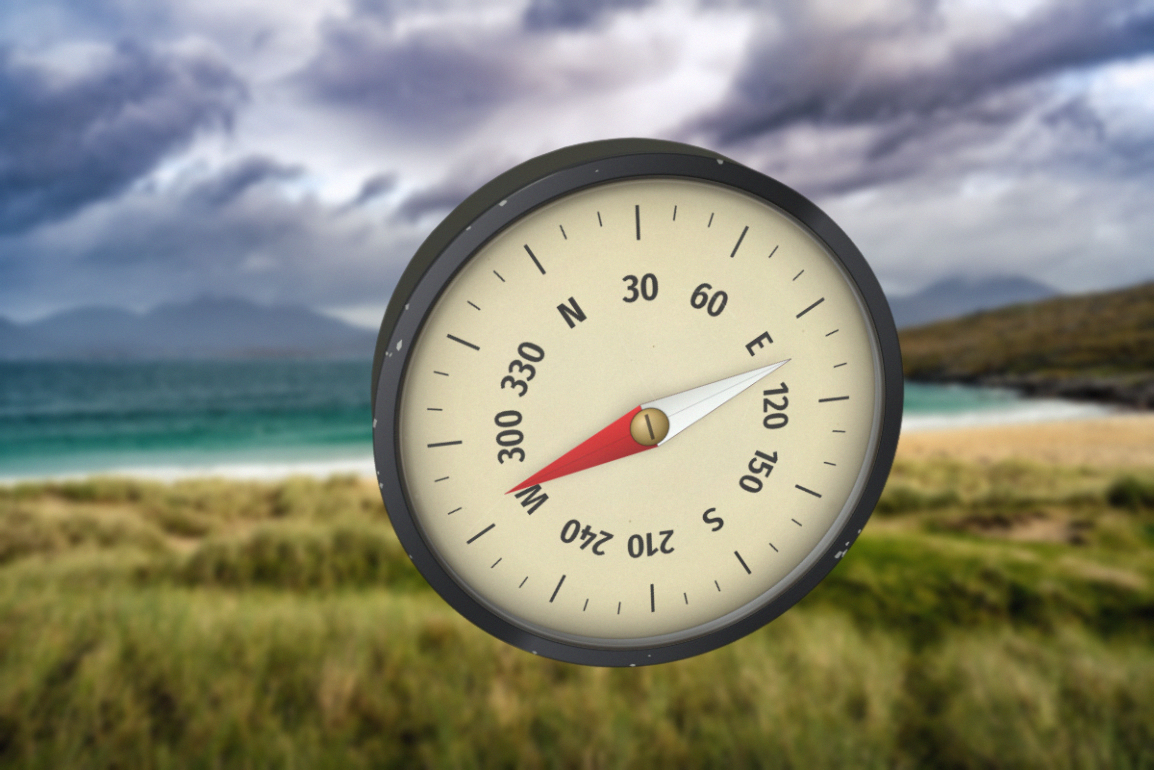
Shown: 280 °
